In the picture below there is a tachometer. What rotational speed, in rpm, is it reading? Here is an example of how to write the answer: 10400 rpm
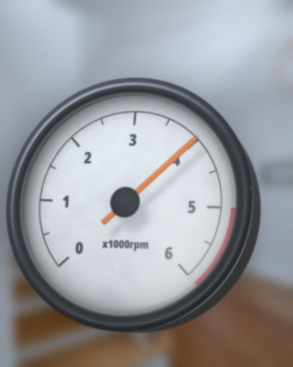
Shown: 4000 rpm
